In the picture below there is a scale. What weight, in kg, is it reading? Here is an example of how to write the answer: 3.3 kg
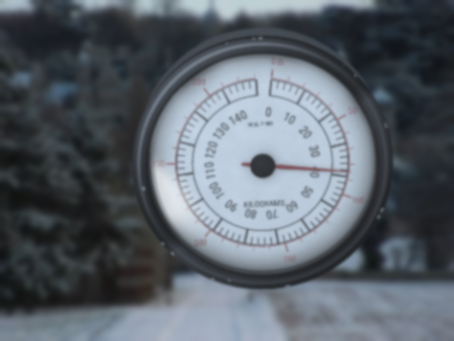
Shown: 38 kg
